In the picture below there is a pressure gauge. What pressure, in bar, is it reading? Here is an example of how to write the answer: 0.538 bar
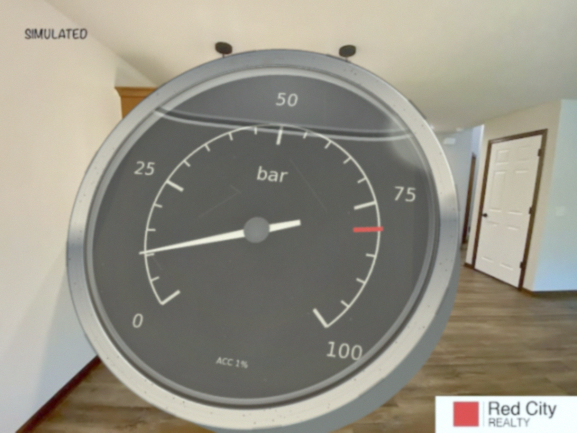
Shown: 10 bar
